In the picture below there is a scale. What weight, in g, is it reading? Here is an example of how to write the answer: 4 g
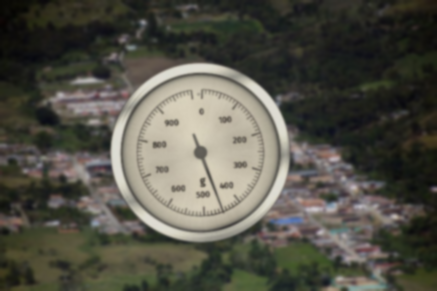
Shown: 450 g
